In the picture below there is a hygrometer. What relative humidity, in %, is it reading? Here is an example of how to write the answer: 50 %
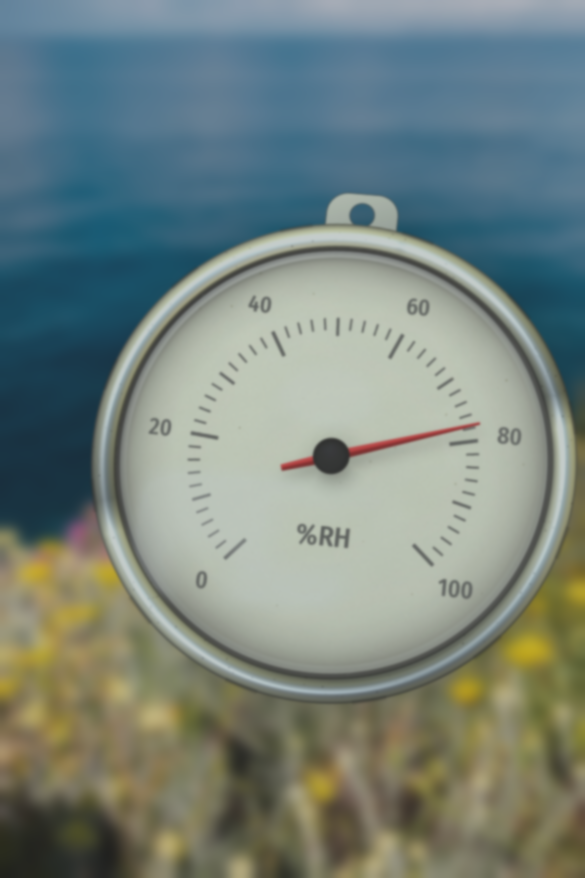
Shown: 78 %
